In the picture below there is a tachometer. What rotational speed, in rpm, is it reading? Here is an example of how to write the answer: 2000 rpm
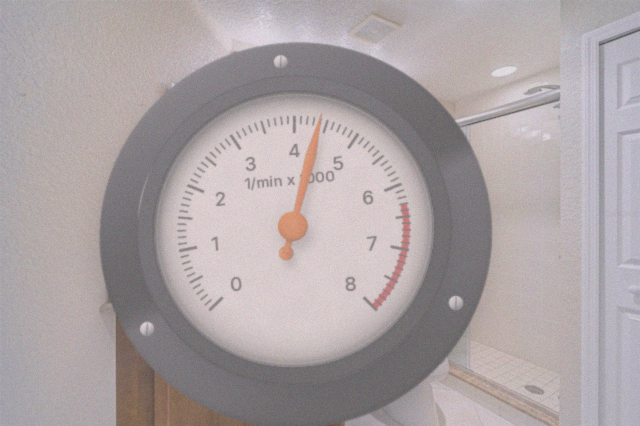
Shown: 4400 rpm
